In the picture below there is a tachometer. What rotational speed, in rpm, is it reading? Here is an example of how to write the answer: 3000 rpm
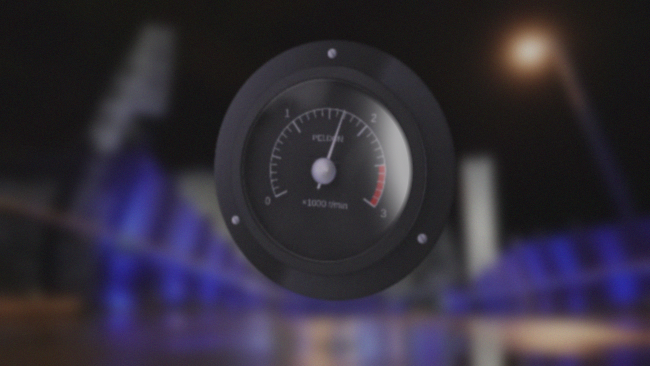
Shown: 1700 rpm
